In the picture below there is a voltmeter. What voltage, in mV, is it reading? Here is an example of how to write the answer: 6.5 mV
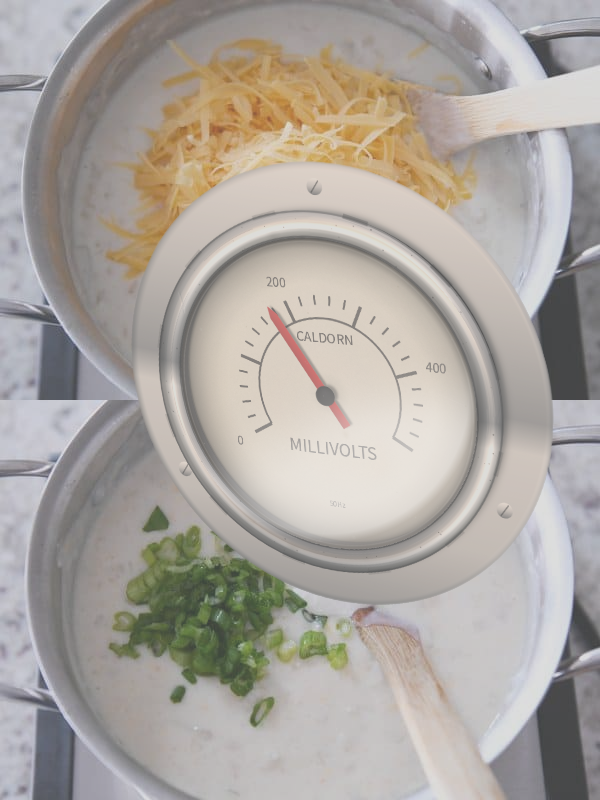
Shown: 180 mV
